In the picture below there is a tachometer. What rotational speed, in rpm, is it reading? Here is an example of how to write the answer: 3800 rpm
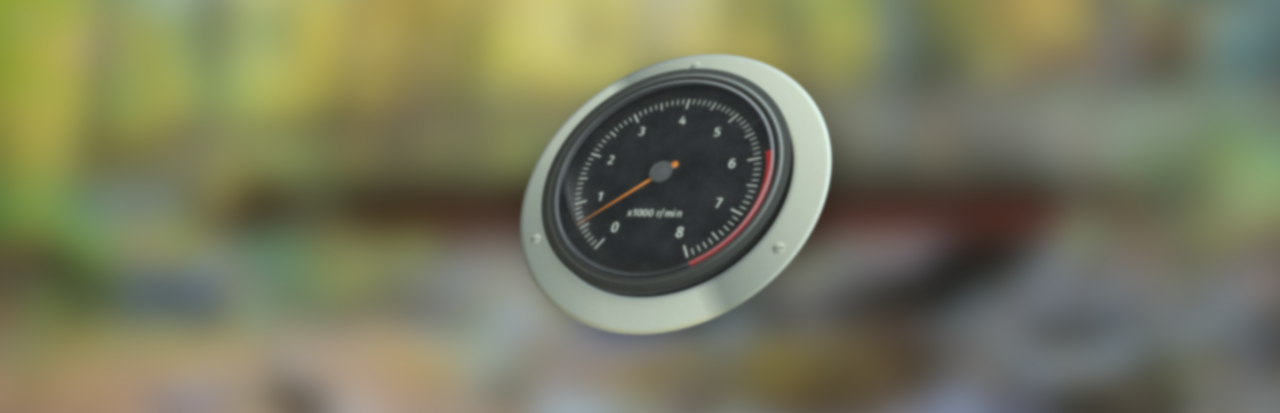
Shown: 500 rpm
